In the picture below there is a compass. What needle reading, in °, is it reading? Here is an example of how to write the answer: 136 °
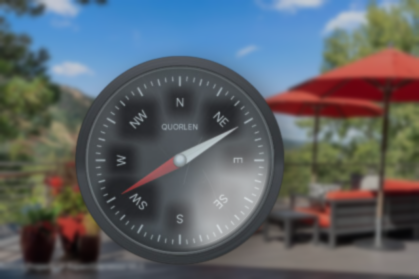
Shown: 240 °
